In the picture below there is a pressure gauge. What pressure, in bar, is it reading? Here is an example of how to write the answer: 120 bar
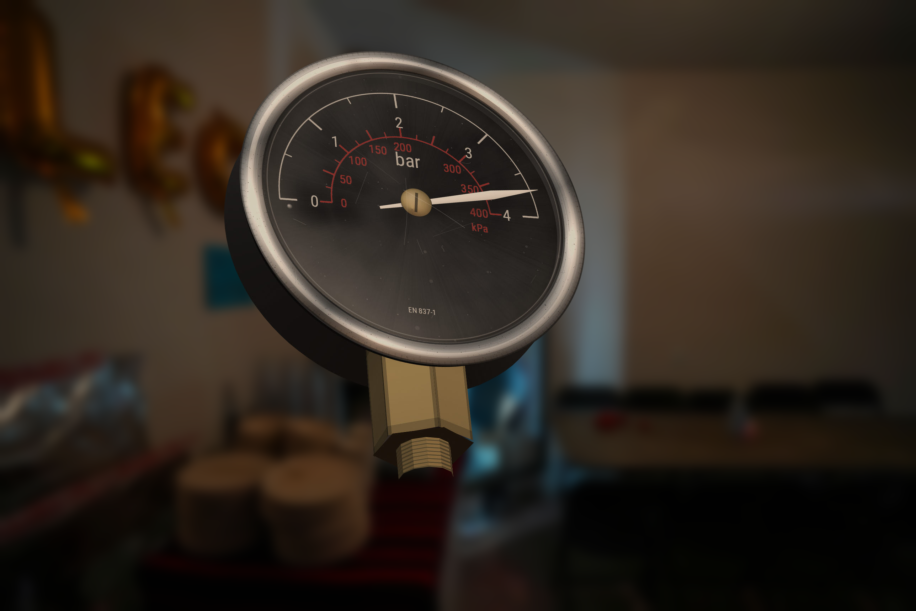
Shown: 3.75 bar
